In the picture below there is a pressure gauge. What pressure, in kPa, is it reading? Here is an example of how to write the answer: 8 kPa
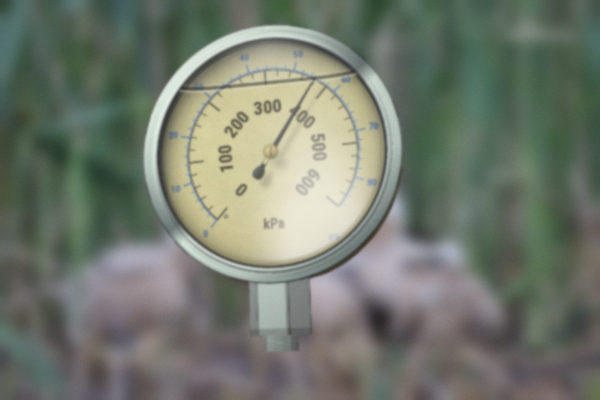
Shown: 380 kPa
